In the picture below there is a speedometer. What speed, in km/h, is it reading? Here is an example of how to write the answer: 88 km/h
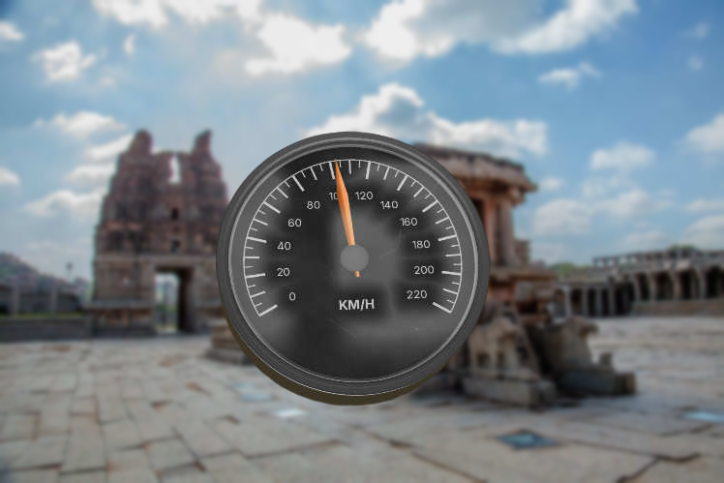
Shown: 102.5 km/h
